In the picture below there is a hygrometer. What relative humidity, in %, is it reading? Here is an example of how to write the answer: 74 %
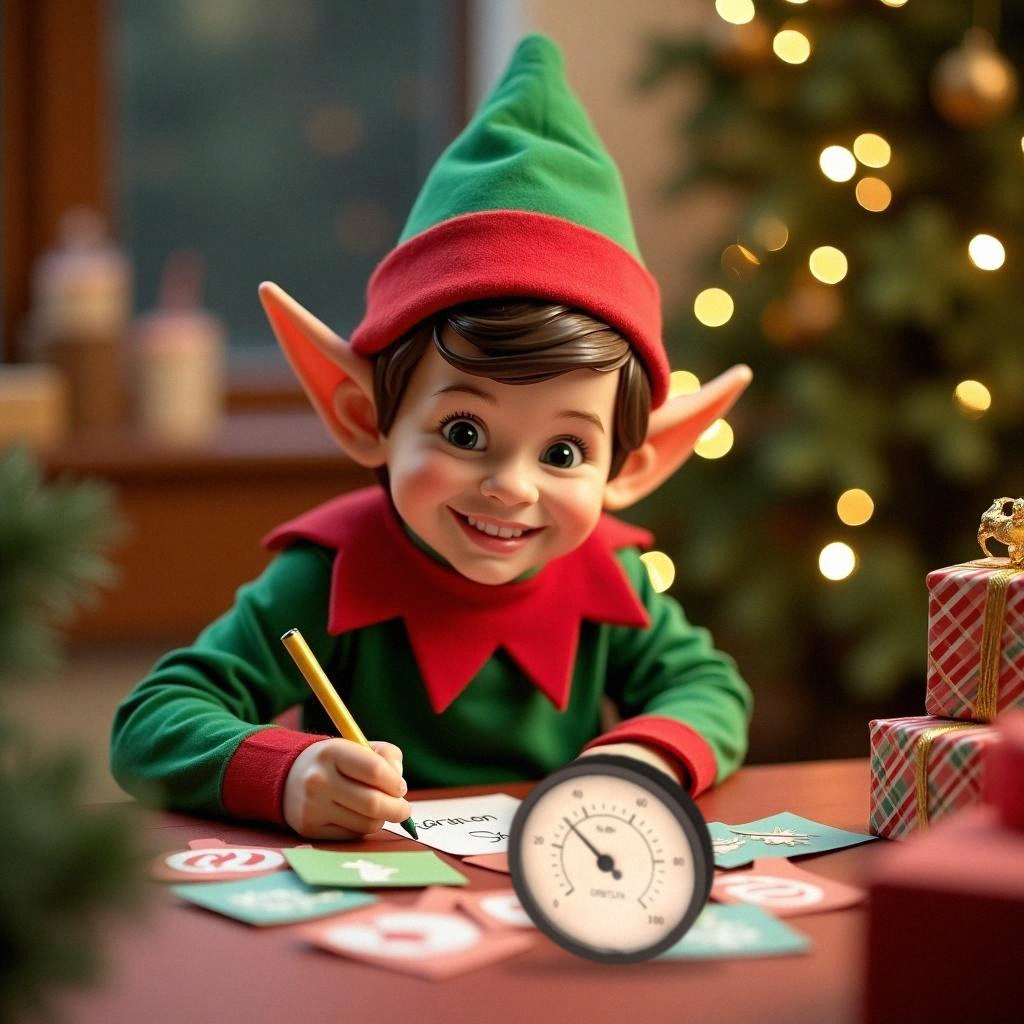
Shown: 32 %
